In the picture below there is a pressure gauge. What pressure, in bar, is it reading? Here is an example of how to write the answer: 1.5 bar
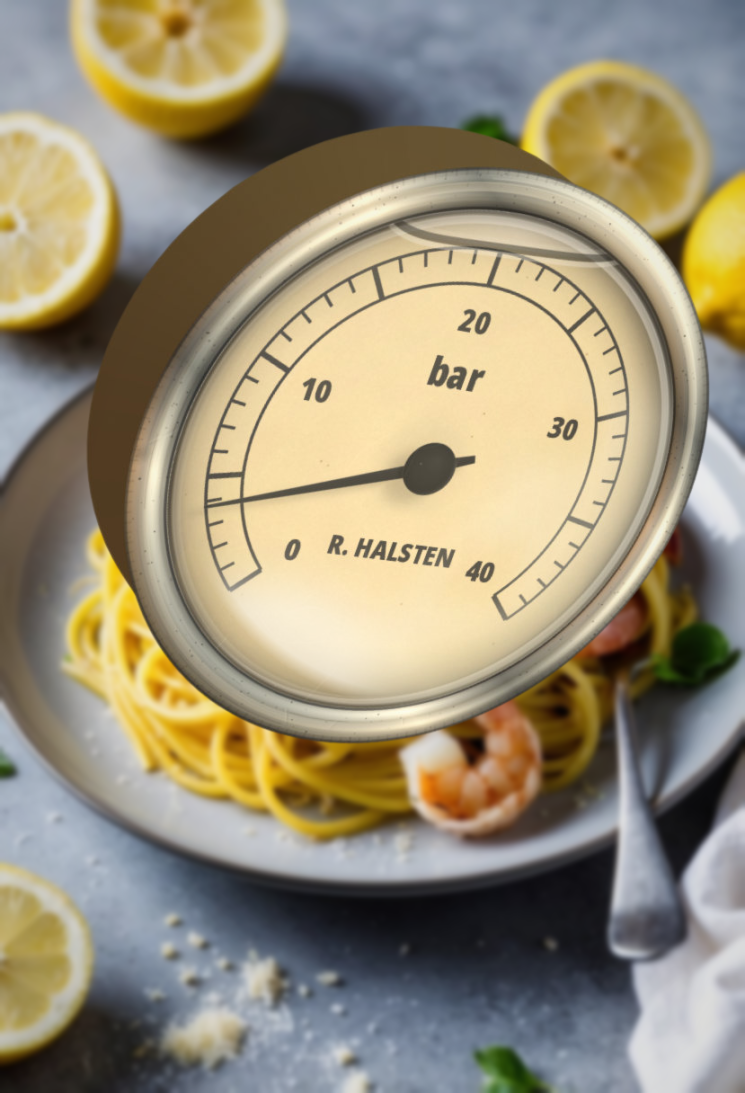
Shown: 4 bar
